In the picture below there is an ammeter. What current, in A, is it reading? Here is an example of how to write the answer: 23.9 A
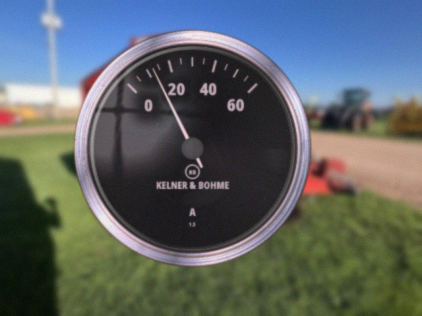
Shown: 12.5 A
